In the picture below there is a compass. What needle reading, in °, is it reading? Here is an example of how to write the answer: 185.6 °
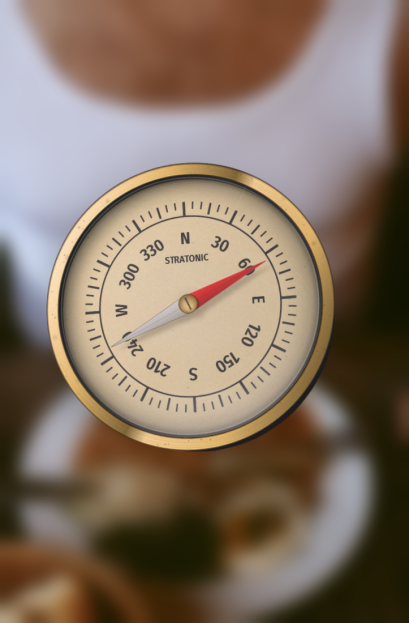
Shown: 65 °
